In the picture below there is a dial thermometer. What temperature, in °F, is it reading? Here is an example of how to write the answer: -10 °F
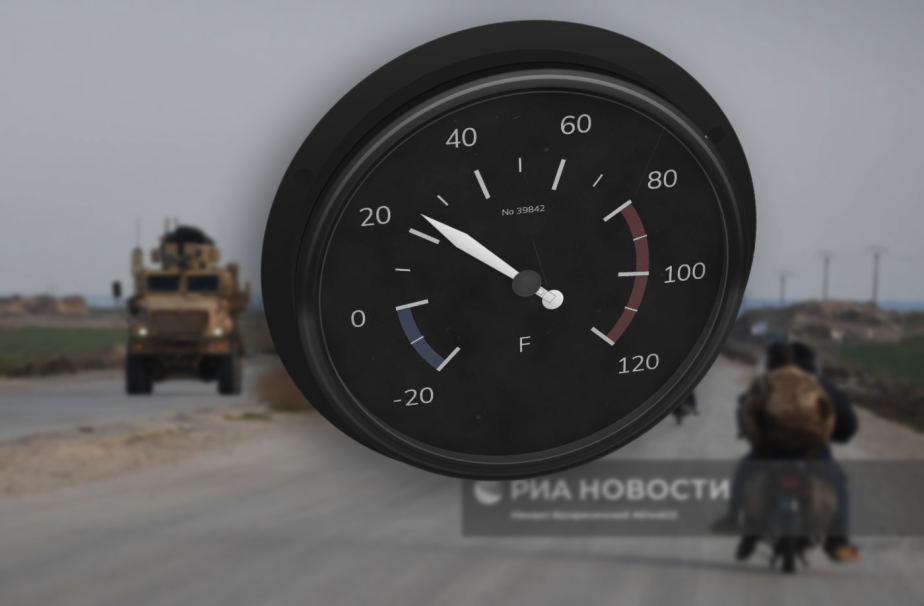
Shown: 25 °F
